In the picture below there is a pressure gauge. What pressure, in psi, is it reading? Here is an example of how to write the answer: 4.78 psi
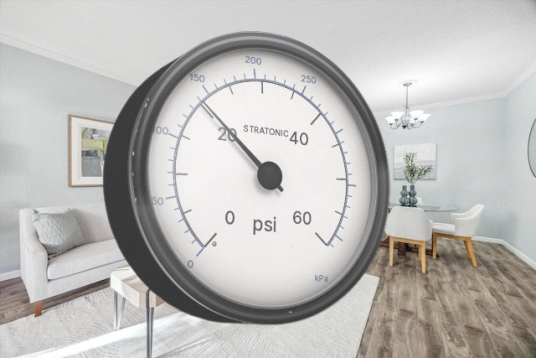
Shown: 20 psi
